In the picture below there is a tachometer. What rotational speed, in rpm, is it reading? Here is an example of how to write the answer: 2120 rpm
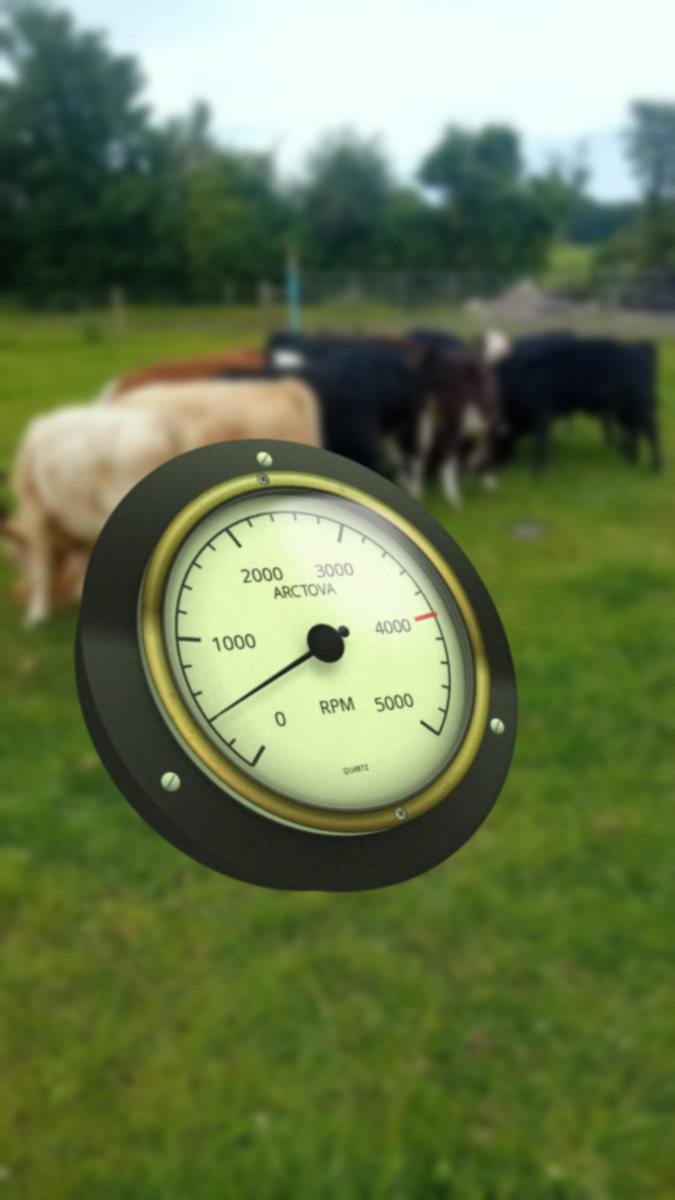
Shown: 400 rpm
